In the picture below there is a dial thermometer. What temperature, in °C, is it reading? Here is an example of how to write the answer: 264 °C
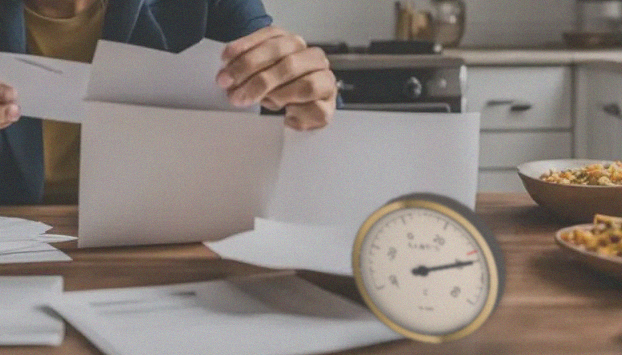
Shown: 40 °C
